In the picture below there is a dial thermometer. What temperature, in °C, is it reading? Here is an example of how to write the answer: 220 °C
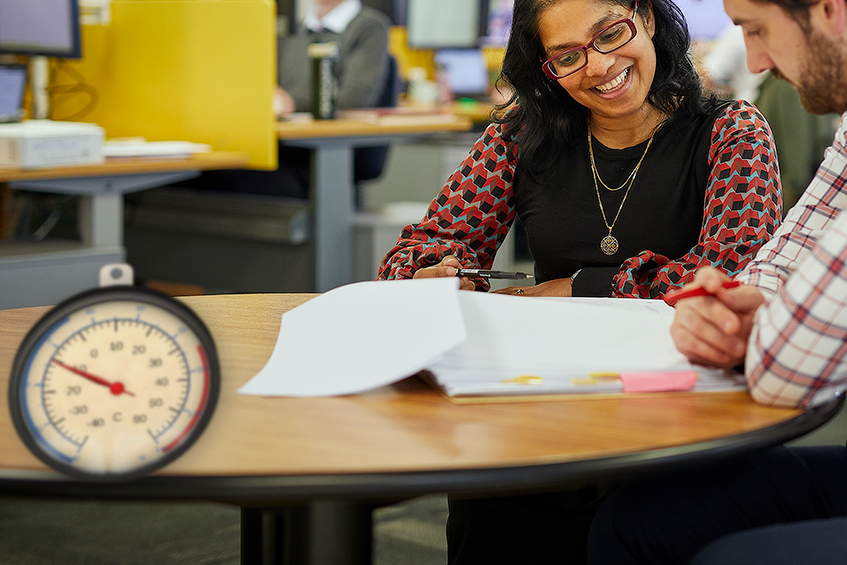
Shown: -10 °C
